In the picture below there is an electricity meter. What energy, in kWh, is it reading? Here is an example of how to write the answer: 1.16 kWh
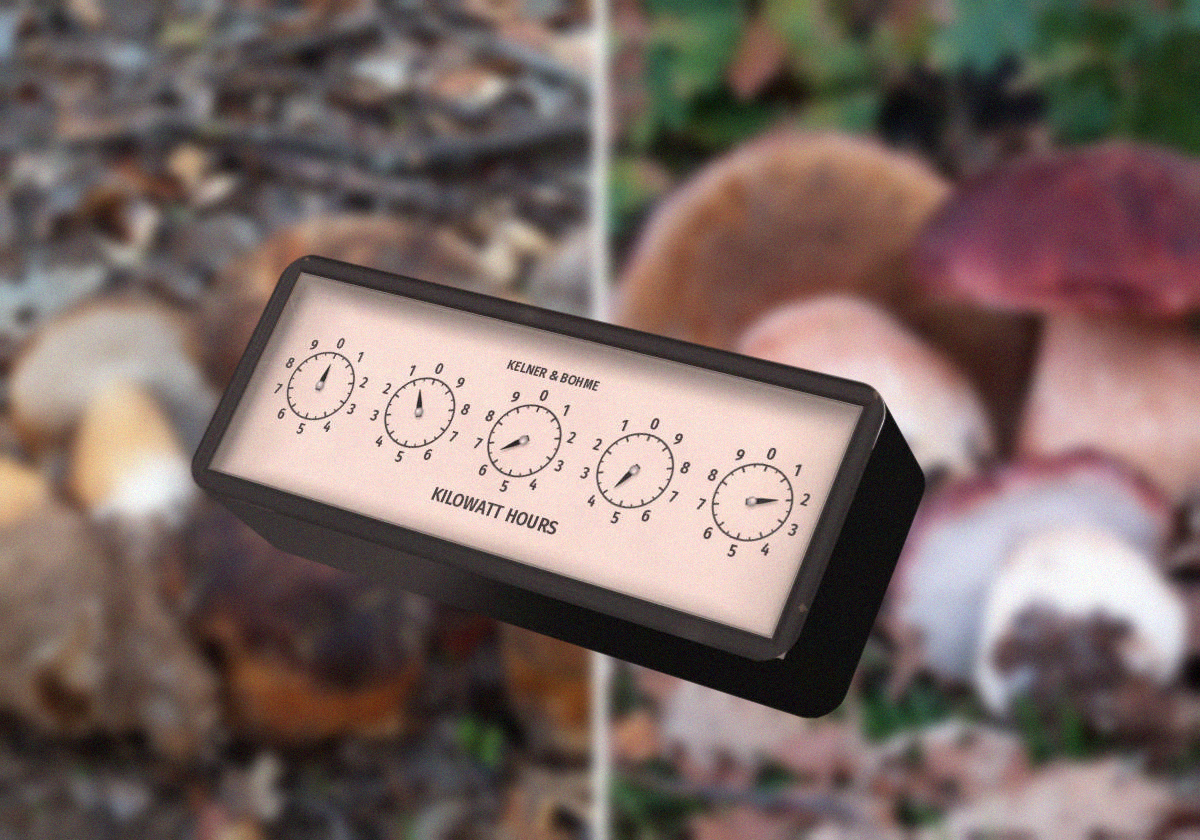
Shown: 642 kWh
